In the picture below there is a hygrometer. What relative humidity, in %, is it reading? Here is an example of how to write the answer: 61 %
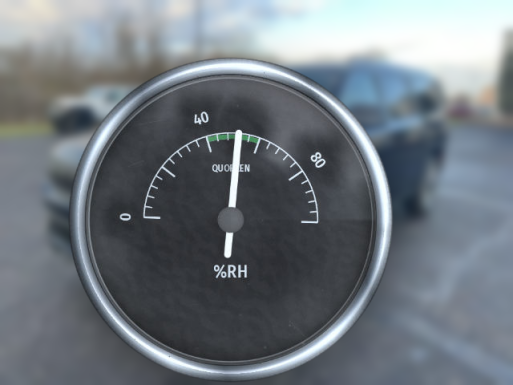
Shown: 52 %
